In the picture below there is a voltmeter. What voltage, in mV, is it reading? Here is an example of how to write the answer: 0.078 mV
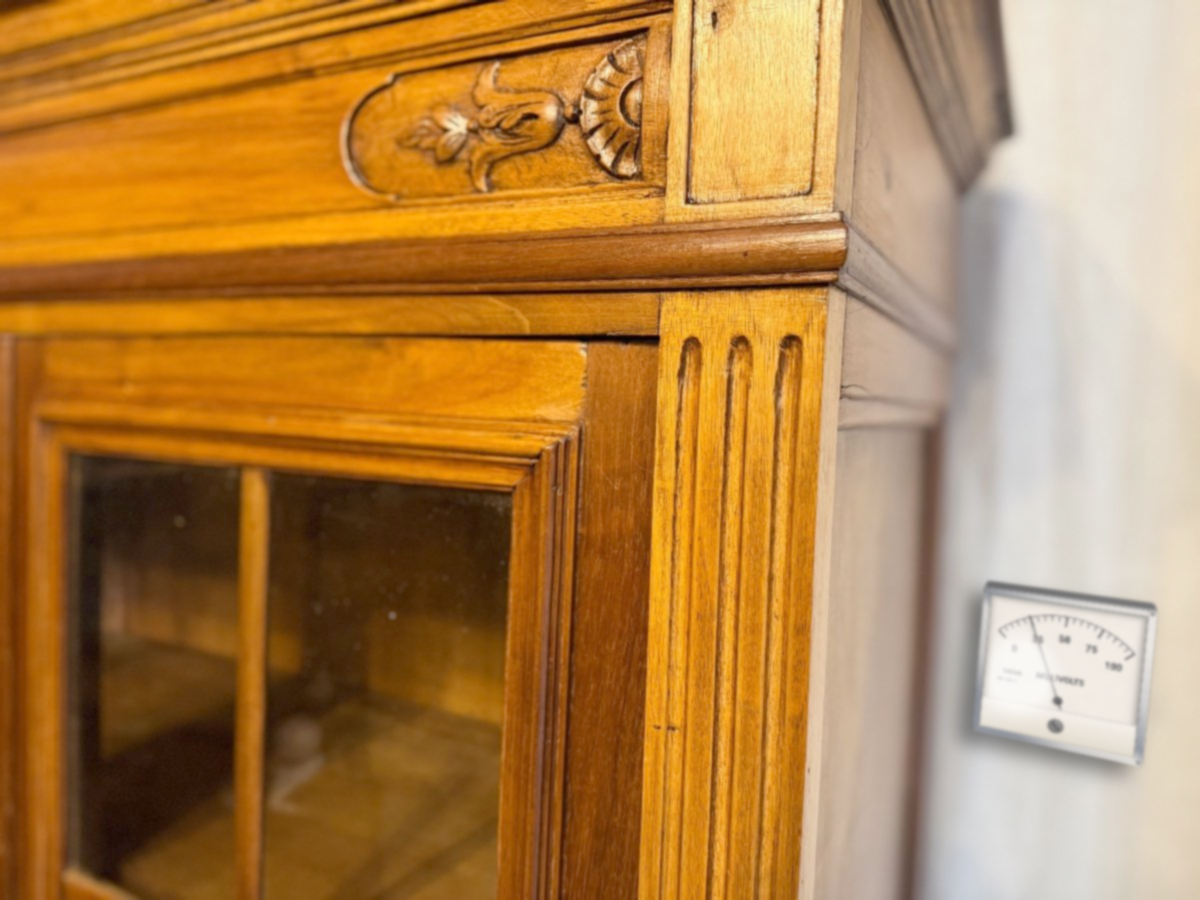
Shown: 25 mV
